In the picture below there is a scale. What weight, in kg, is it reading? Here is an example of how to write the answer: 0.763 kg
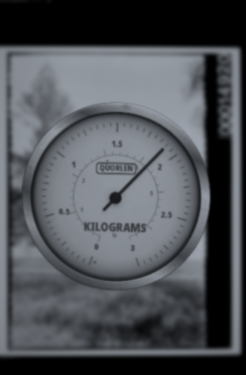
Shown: 1.9 kg
